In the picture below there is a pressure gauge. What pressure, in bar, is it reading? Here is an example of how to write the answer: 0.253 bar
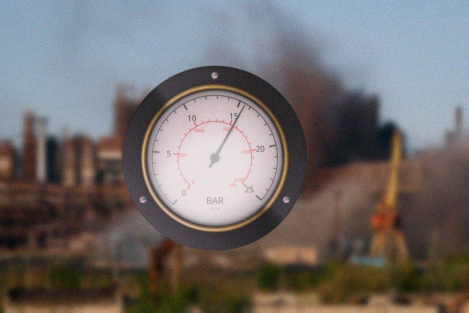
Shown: 15.5 bar
